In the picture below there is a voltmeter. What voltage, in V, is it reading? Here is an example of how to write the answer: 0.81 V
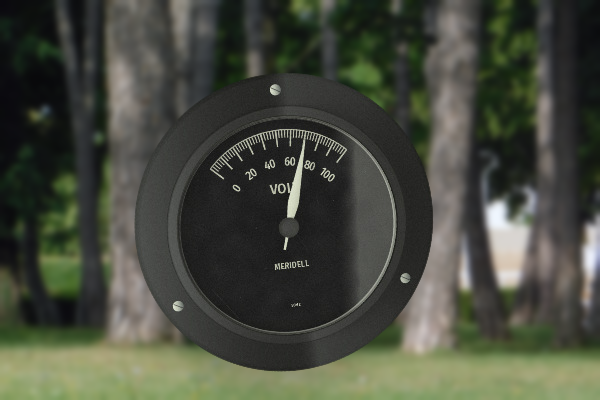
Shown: 70 V
